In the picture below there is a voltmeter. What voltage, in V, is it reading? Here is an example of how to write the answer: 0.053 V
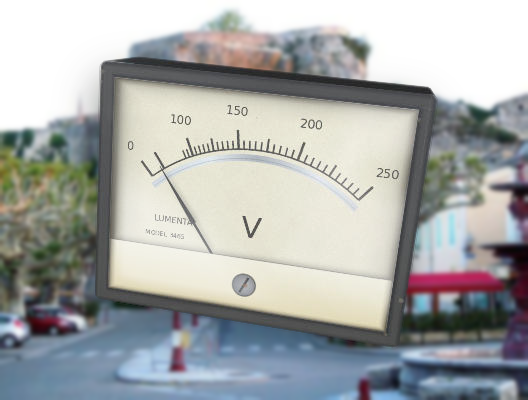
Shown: 50 V
